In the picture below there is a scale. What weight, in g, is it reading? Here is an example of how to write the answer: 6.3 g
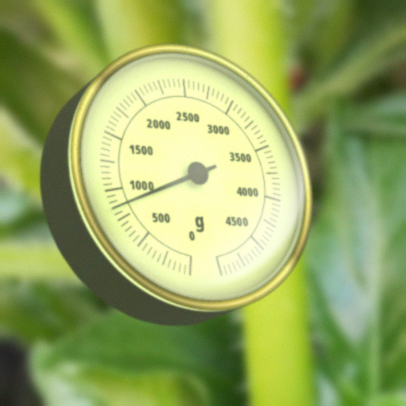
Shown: 850 g
